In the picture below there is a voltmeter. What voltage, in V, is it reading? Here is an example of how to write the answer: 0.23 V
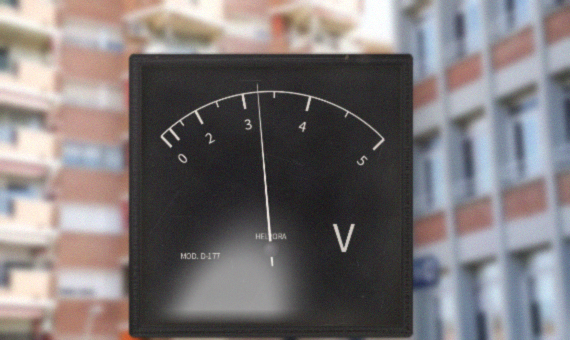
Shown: 3.25 V
